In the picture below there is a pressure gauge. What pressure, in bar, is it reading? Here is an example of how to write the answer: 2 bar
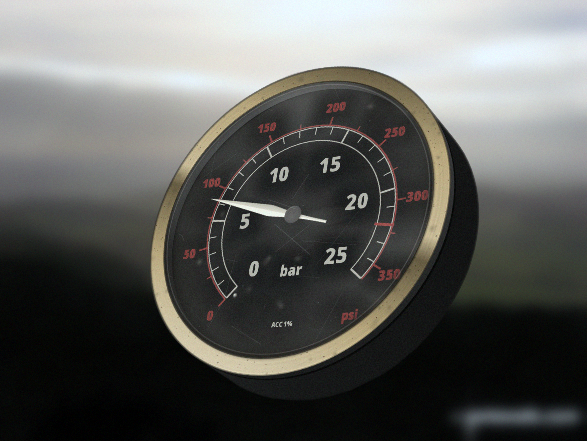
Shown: 6 bar
